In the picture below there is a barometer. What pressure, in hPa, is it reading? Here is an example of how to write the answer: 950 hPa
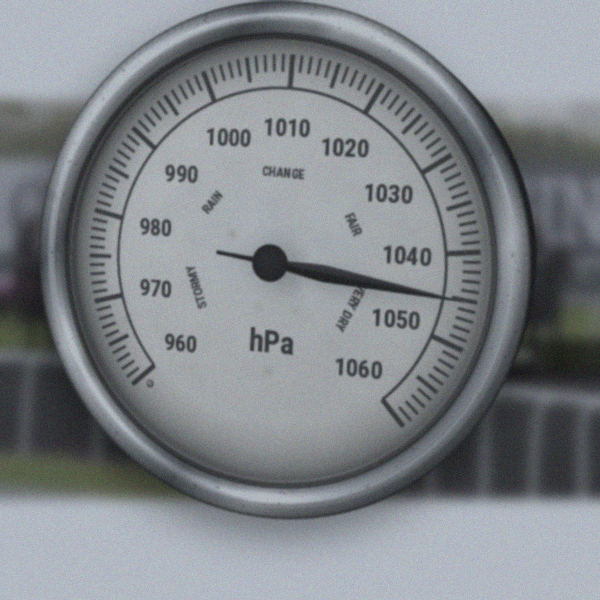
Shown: 1045 hPa
